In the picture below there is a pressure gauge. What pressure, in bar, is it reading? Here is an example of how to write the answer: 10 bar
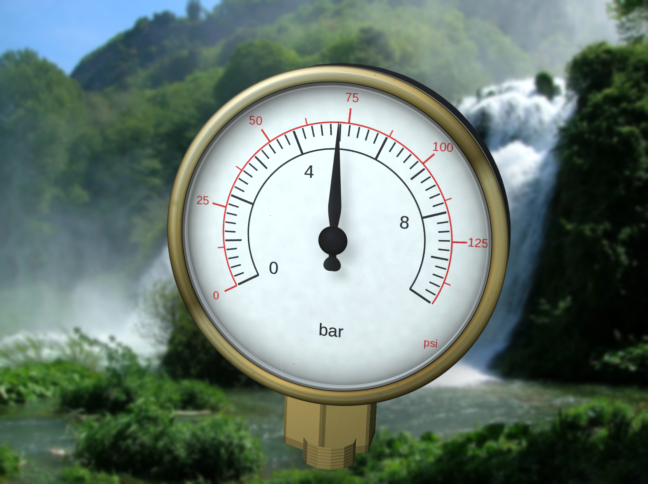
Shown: 5 bar
